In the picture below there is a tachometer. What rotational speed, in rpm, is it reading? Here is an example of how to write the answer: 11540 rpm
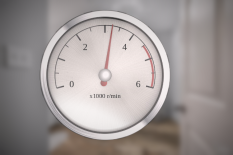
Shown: 3250 rpm
